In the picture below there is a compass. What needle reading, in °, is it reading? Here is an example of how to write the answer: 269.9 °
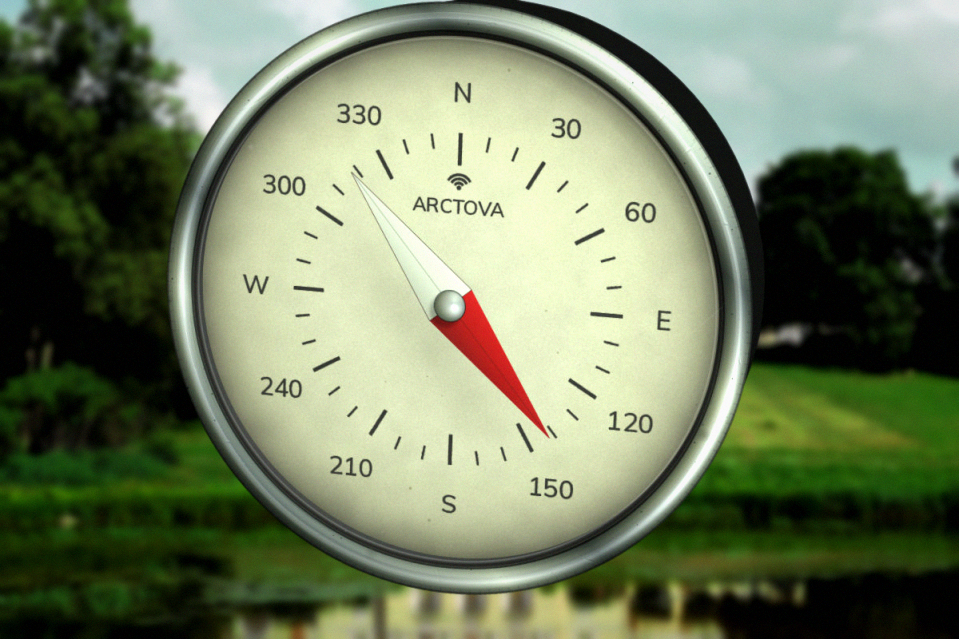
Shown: 140 °
